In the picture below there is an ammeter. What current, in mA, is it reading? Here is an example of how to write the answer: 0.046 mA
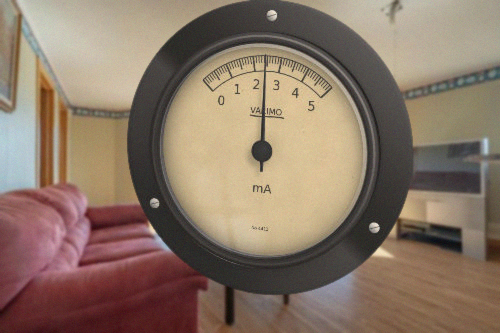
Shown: 2.5 mA
